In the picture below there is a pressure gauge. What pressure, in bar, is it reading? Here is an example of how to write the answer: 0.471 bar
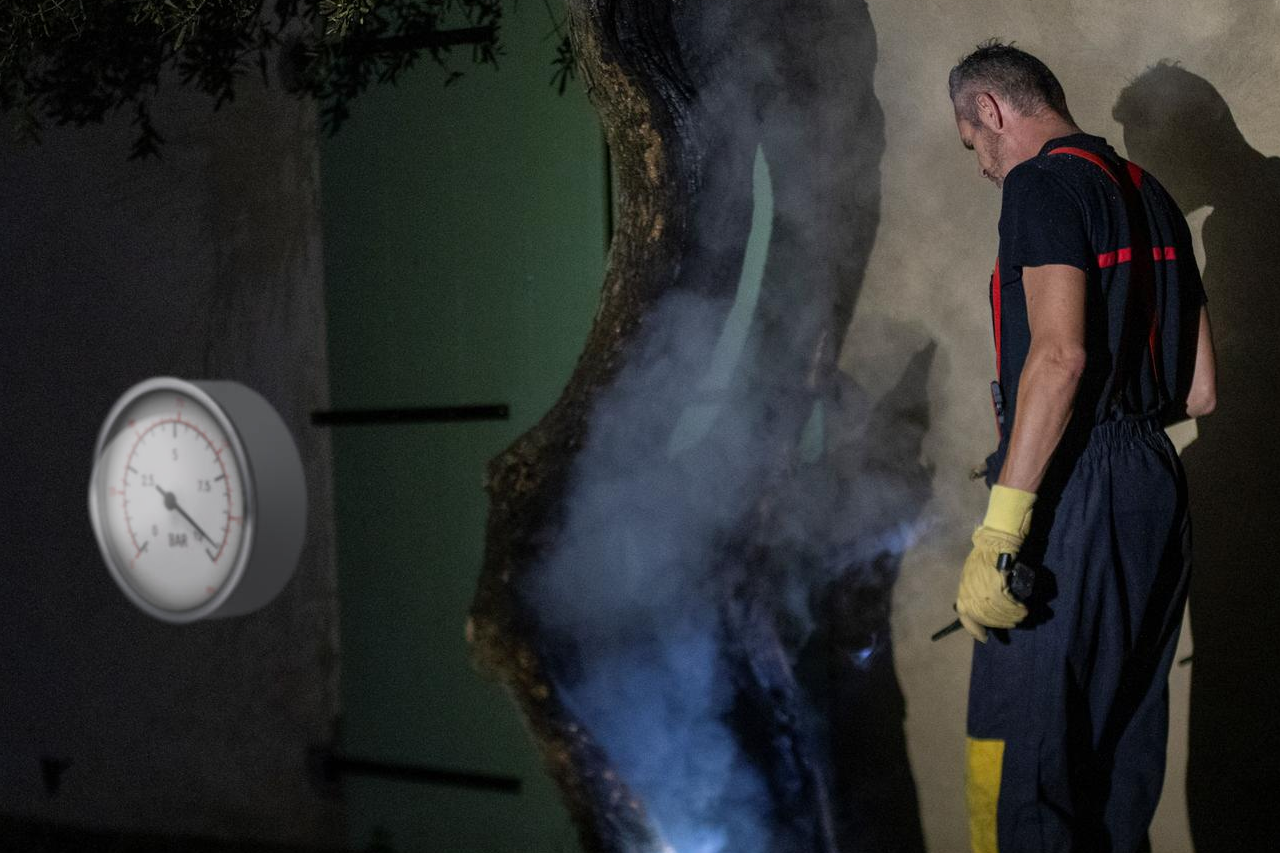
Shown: 9.5 bar
